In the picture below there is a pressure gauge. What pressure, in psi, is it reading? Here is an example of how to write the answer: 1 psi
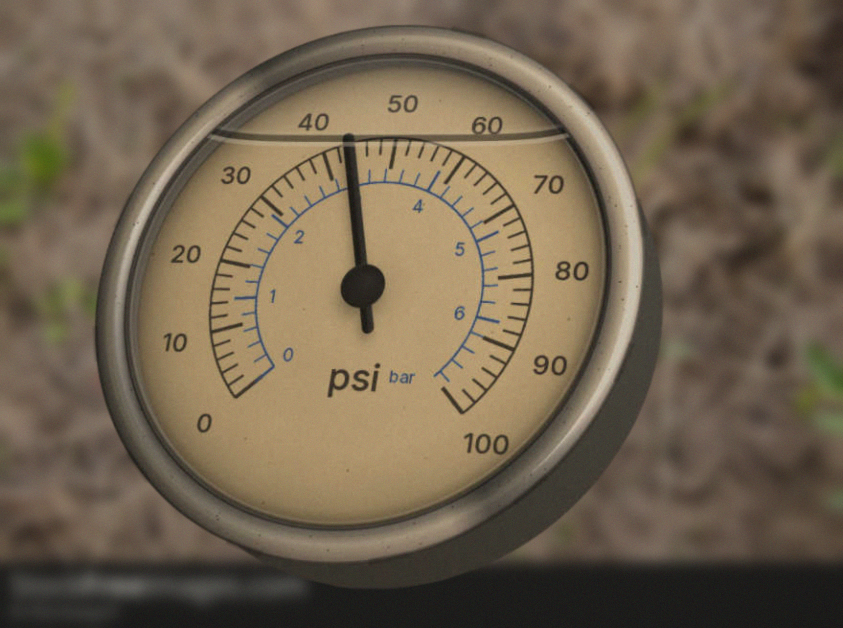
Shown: 44 psi
